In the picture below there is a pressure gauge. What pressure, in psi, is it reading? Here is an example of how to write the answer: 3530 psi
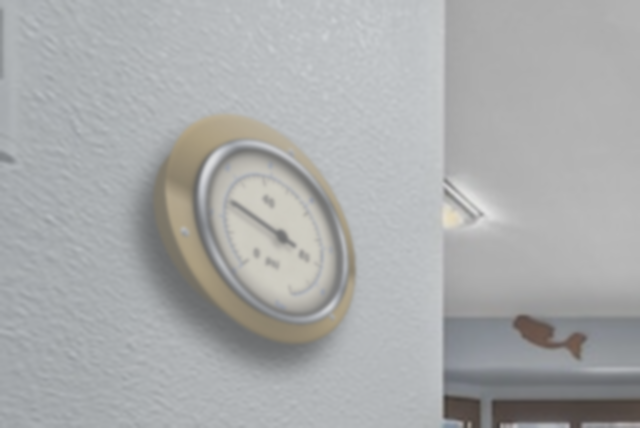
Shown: 20 psi
